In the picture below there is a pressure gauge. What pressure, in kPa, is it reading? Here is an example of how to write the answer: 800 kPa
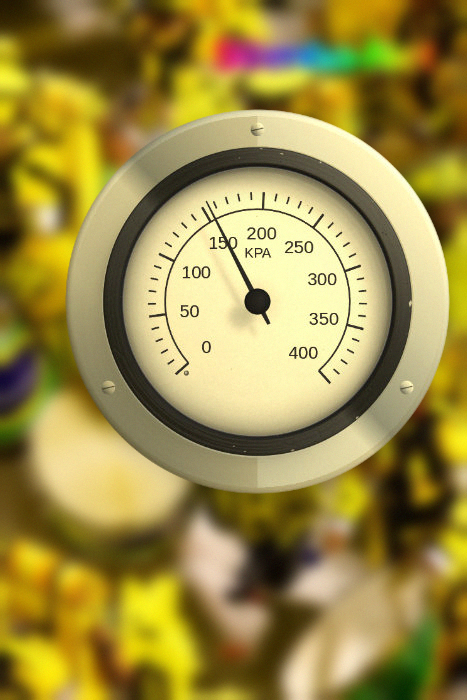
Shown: 155 kPa
